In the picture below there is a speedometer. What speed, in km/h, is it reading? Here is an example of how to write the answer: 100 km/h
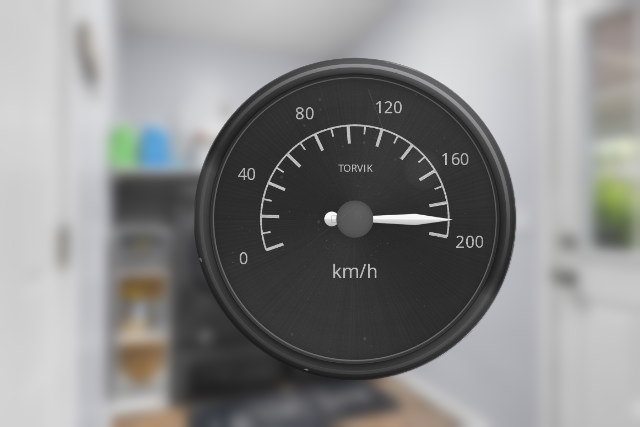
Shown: 190 km/h
